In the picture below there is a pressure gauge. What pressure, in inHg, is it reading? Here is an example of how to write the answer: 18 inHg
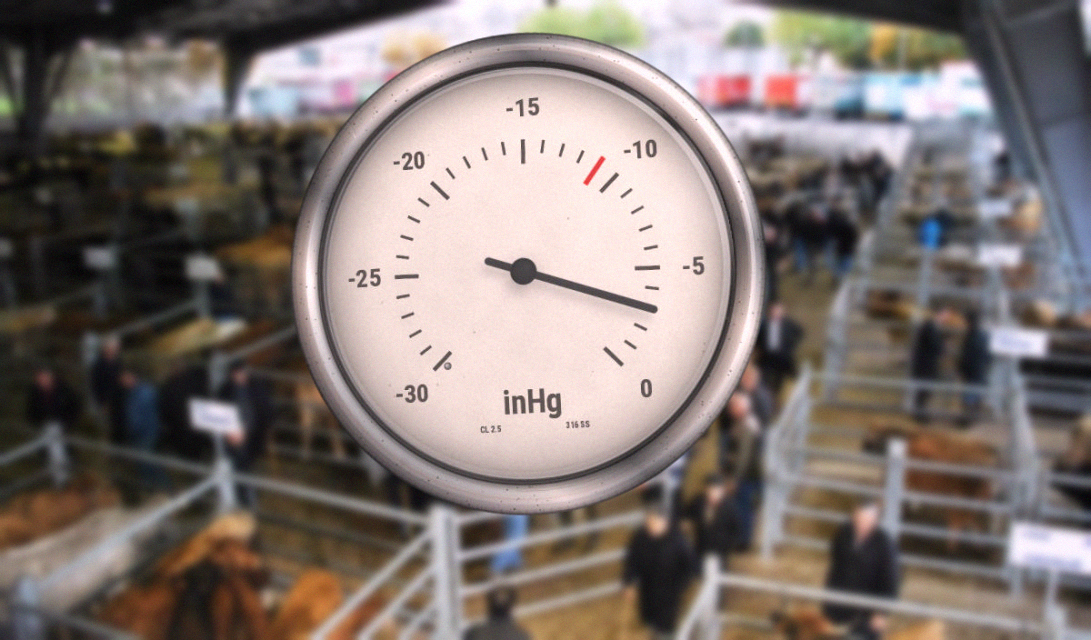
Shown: -3 inHg
